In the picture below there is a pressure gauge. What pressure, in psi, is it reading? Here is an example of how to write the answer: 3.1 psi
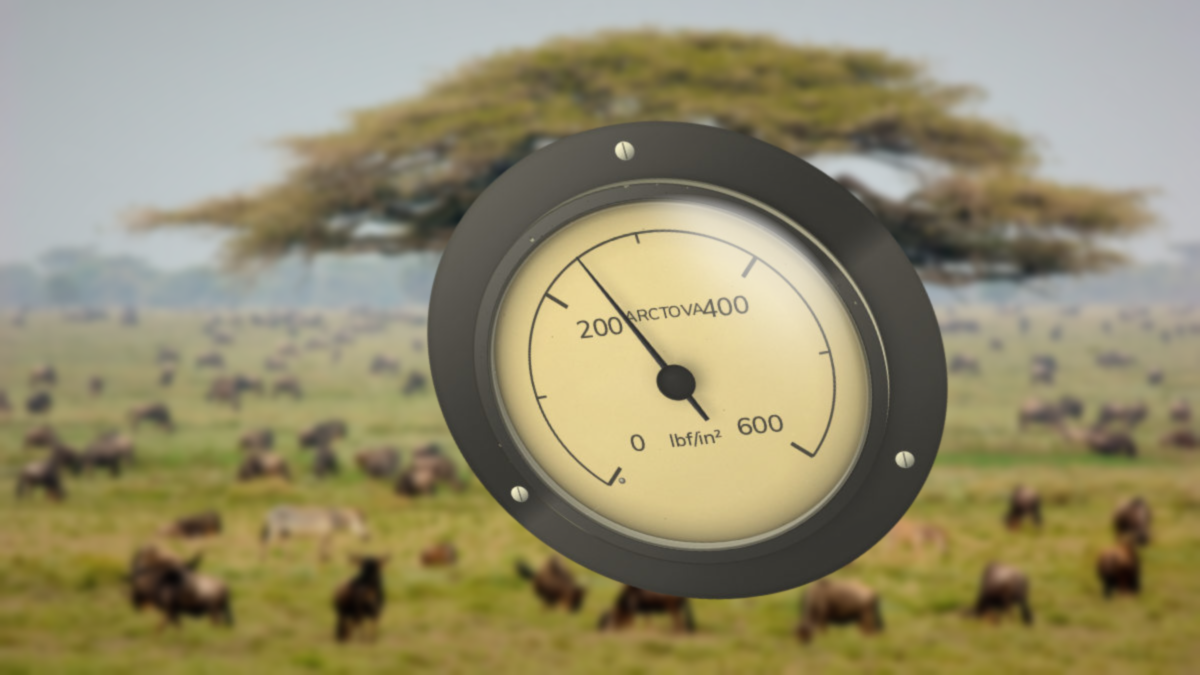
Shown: 250 psi
